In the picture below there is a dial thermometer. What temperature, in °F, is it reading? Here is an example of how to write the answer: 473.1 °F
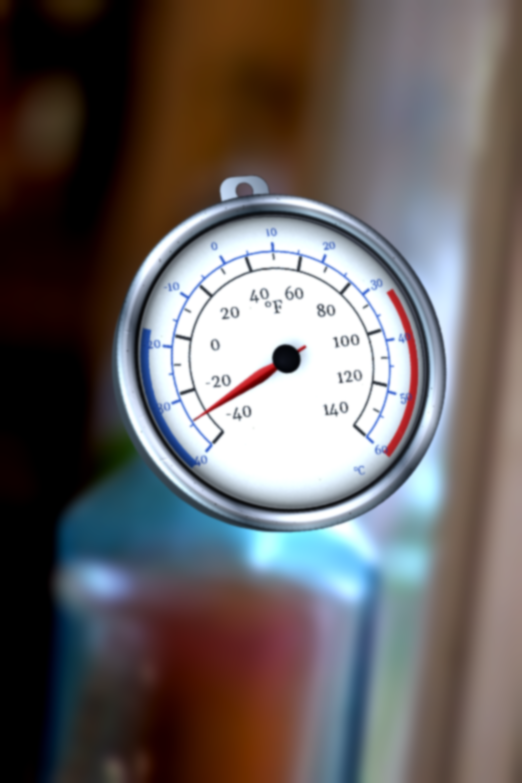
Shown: -30 °F
